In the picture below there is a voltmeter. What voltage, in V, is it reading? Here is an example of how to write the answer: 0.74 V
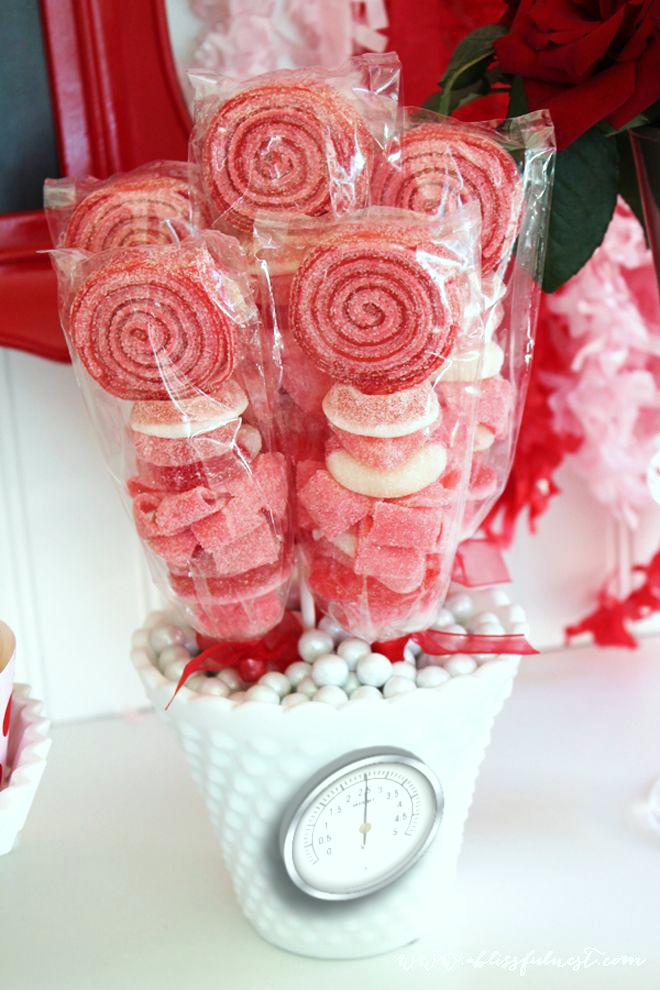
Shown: 2.5 V
